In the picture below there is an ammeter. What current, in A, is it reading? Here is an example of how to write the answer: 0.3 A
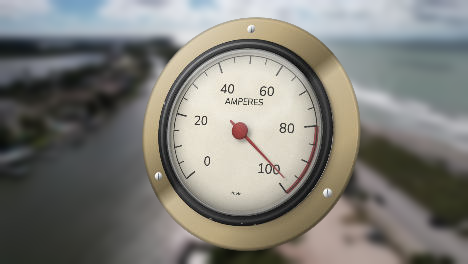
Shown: 97.5 A
